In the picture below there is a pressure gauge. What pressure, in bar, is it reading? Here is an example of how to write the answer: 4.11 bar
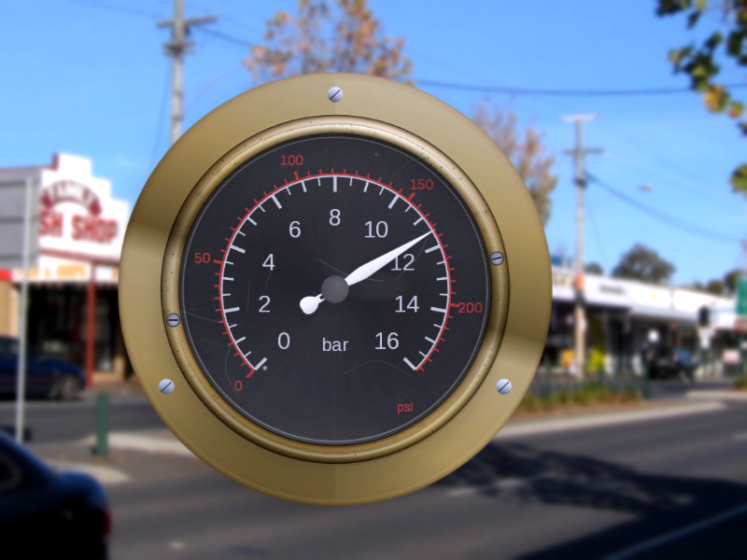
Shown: 11.5 bar
